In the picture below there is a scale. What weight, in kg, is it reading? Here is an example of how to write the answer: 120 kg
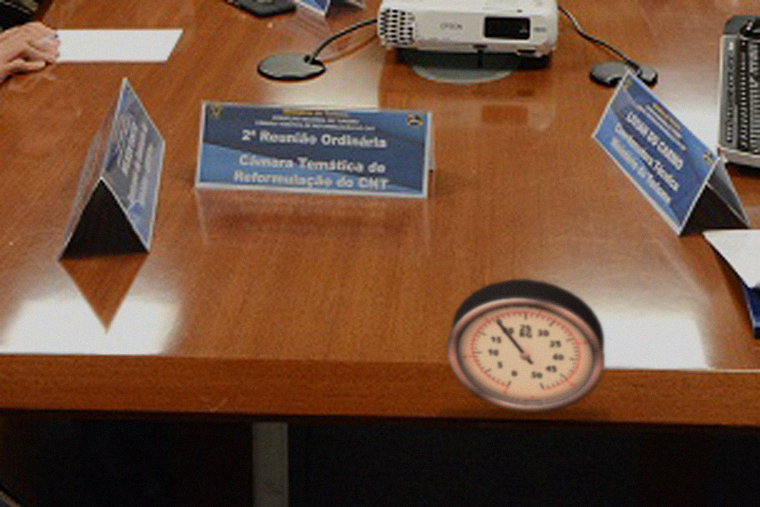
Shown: 20 kg
